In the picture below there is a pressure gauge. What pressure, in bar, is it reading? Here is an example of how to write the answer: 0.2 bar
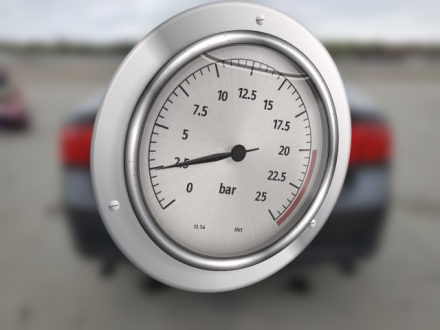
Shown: 2.5 bar
